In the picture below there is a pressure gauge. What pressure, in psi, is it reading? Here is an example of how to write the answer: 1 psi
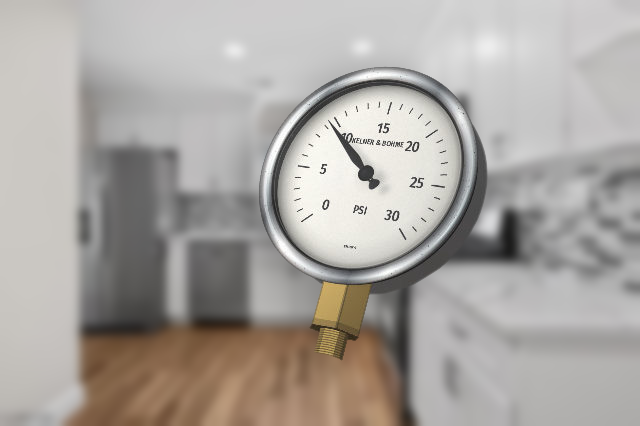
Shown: 9.5 psi
